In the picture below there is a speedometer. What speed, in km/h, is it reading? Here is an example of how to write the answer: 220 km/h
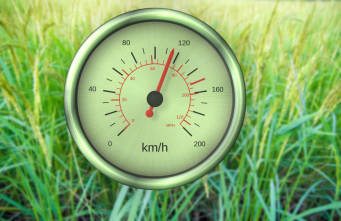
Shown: 115 km/h
